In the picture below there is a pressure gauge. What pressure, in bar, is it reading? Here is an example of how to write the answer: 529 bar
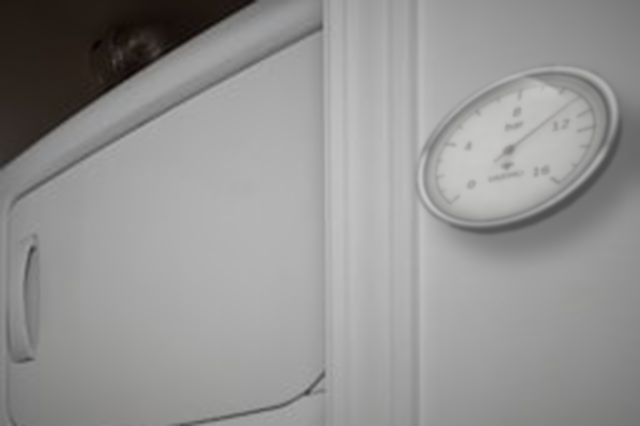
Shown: 11 bar
